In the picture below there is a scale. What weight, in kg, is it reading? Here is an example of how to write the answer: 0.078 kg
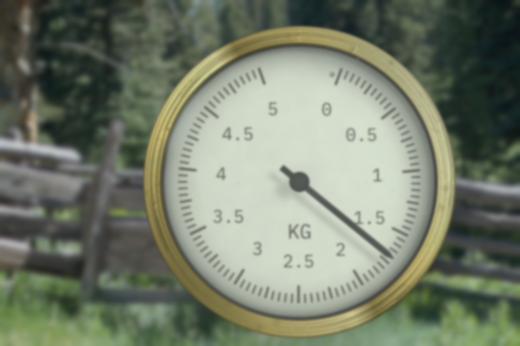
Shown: 1.7 kg
